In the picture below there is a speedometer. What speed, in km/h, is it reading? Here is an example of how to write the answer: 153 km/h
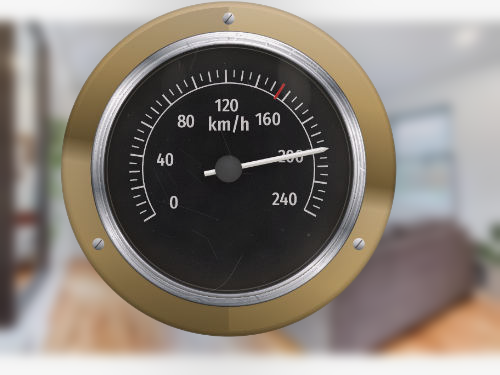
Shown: 200 km/h
